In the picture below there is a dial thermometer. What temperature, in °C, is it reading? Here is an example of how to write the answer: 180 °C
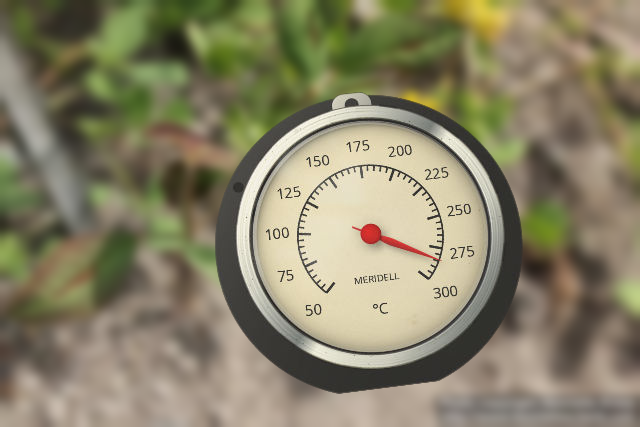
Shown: 285 °C
